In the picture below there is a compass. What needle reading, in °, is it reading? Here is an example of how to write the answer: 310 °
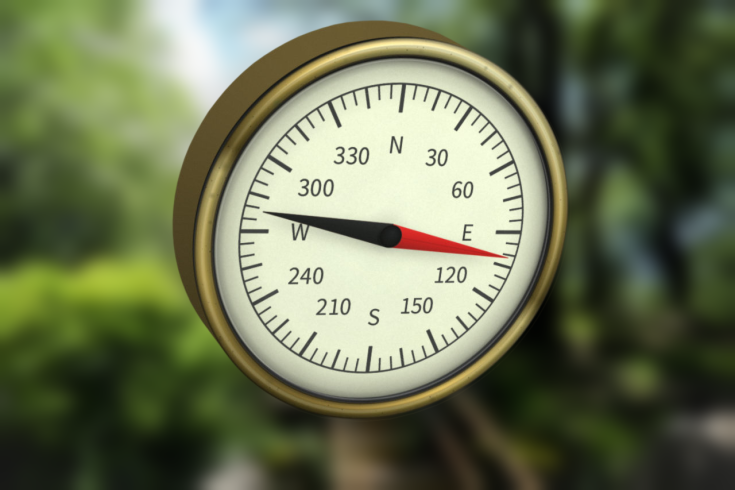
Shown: 100 °
